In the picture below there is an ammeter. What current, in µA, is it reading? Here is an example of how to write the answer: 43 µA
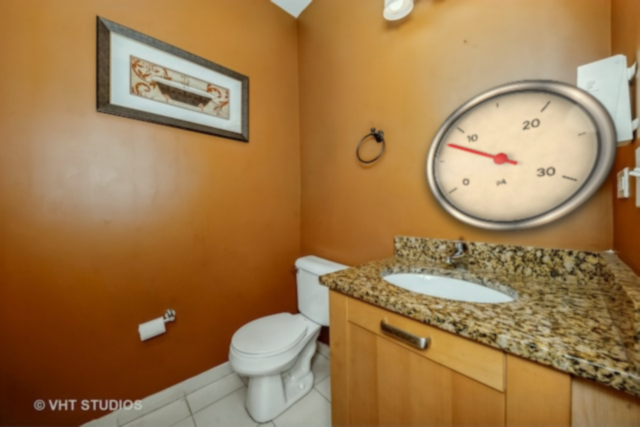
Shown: 7.5 µA
